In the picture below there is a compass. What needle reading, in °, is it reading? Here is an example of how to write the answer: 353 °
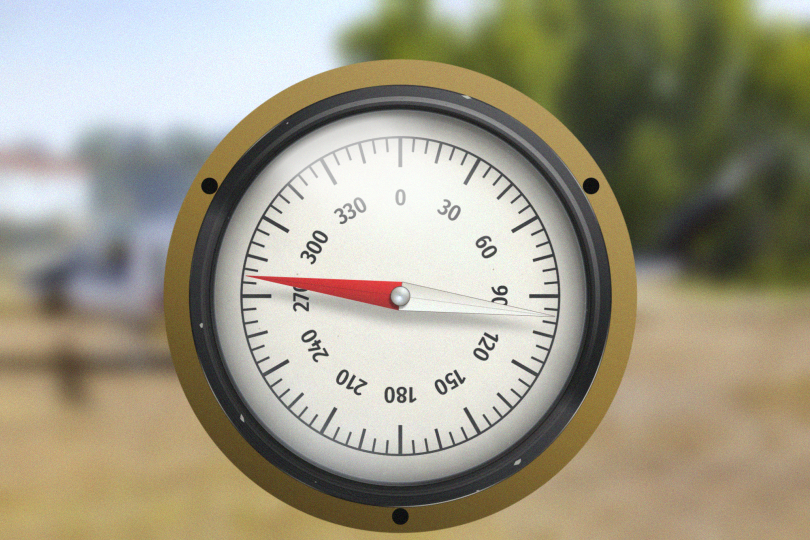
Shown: 277.5 °
